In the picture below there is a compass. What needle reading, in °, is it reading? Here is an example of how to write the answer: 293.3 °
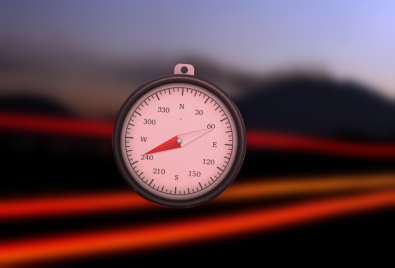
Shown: 245 °
